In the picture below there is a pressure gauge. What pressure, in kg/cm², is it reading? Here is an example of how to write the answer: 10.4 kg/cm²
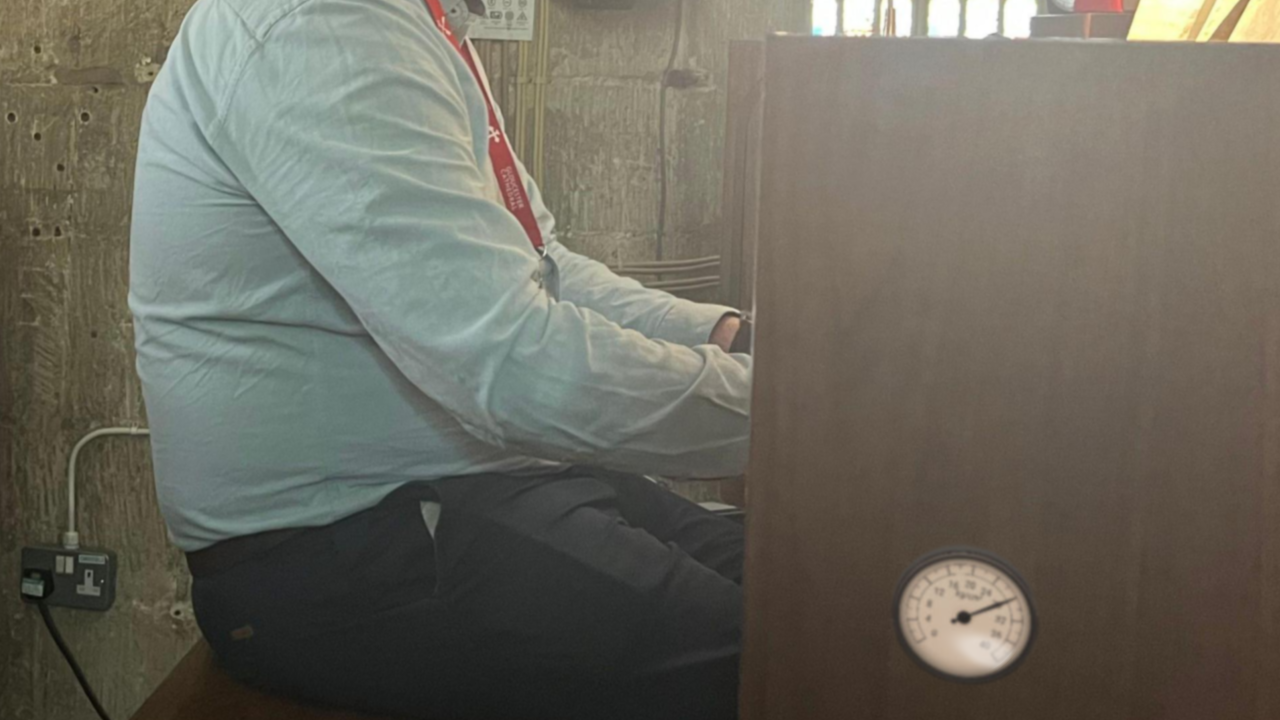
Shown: 28 kg/cm²
